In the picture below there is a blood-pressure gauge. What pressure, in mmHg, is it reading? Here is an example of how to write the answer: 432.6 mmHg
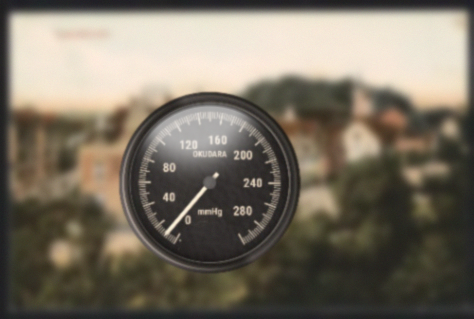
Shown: 10 mmHg
